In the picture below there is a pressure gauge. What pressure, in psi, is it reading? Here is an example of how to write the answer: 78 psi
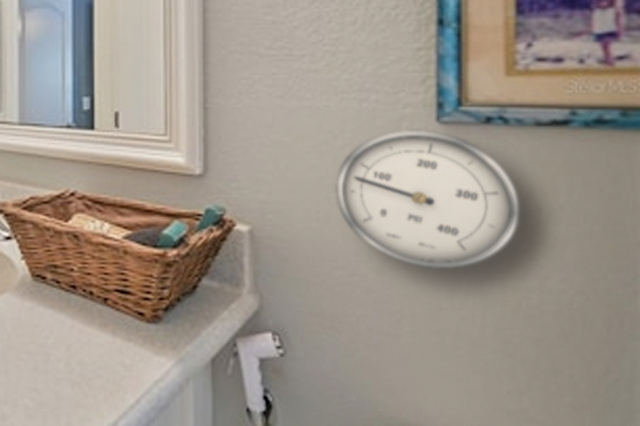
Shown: 75 psi
